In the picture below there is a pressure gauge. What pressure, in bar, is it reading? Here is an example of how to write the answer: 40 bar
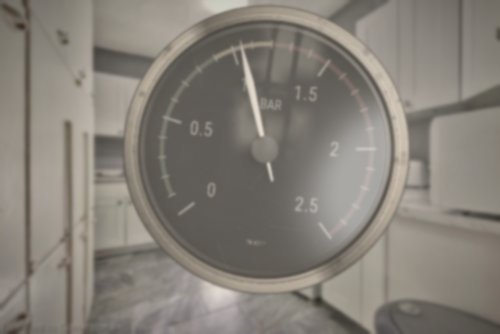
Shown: 1.05 bar
